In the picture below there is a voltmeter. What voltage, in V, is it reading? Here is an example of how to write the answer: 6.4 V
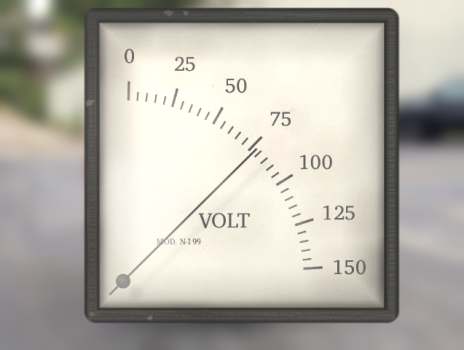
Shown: 77.5 V
